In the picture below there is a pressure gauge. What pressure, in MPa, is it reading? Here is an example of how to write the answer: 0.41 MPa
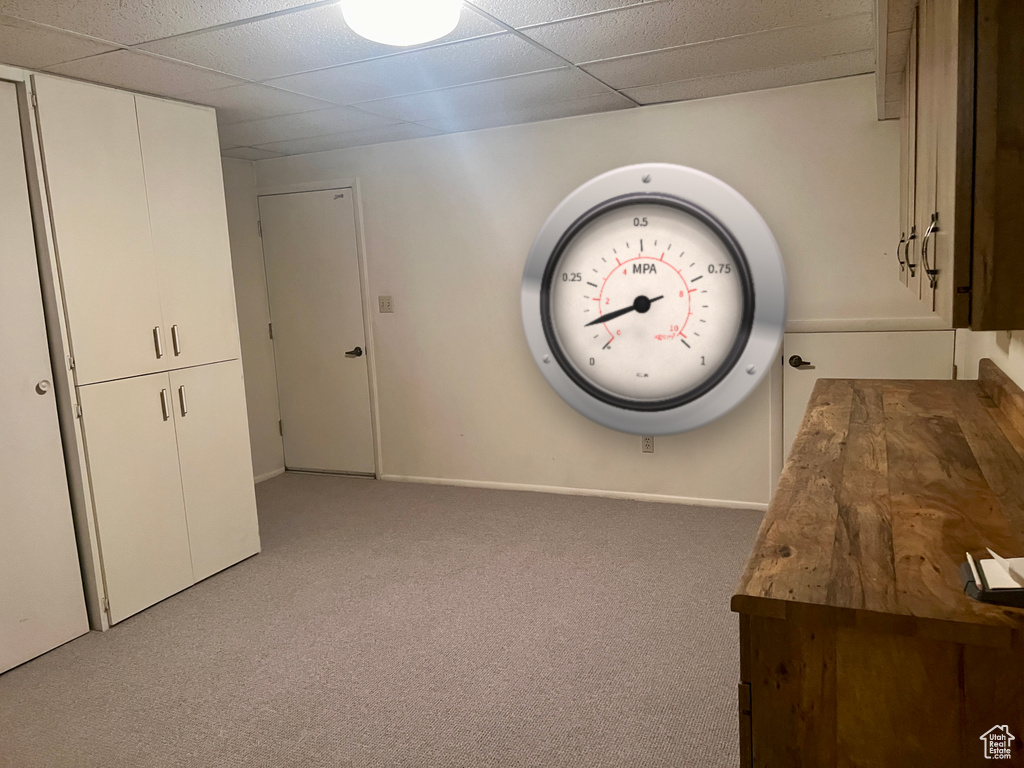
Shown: 0.1 MPa
